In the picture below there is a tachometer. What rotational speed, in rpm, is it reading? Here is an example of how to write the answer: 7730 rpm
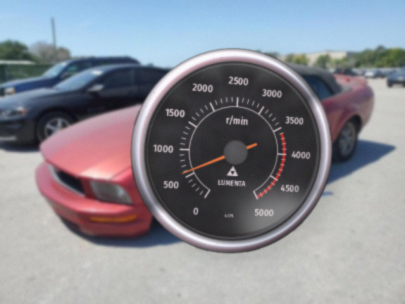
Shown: 600 rpm
